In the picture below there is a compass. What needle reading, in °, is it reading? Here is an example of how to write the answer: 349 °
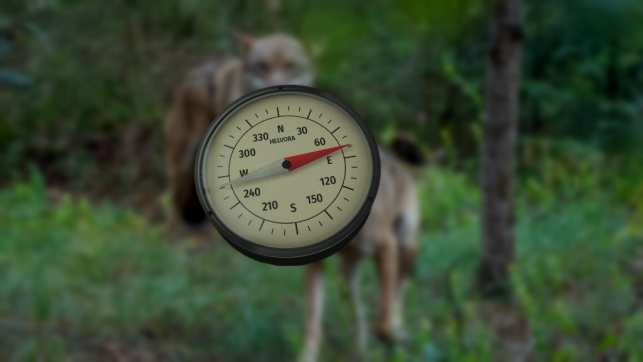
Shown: 80 °
